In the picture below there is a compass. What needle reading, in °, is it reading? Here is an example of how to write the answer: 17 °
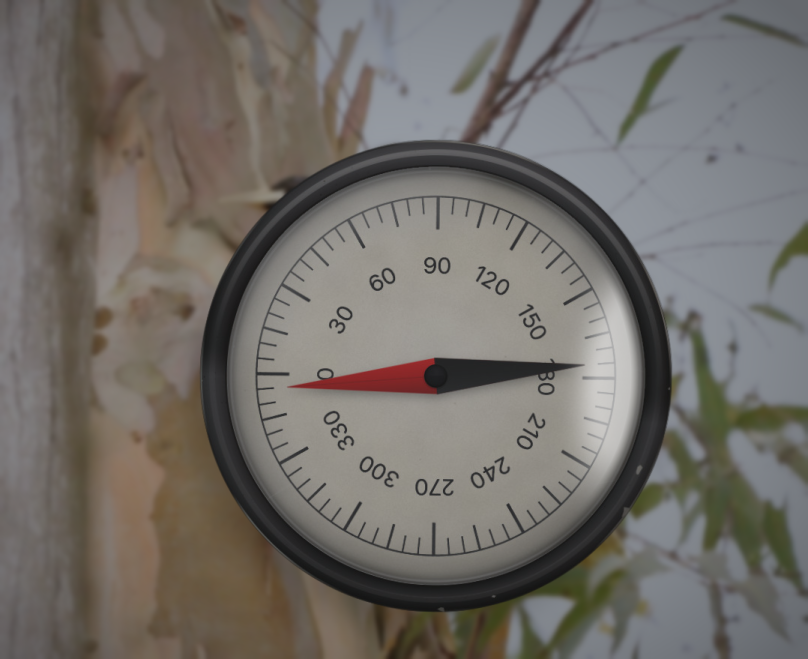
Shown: 355 °
